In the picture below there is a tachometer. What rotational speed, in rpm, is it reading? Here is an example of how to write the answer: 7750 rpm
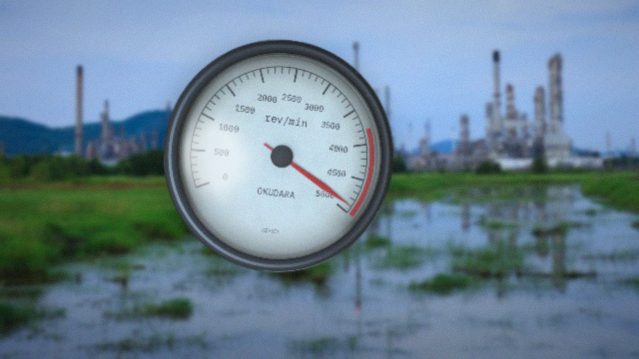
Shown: 4900 rpm
